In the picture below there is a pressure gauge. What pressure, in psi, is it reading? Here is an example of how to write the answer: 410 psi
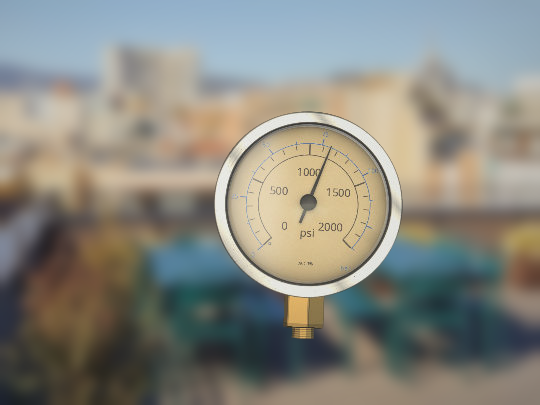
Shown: 1150 psi
